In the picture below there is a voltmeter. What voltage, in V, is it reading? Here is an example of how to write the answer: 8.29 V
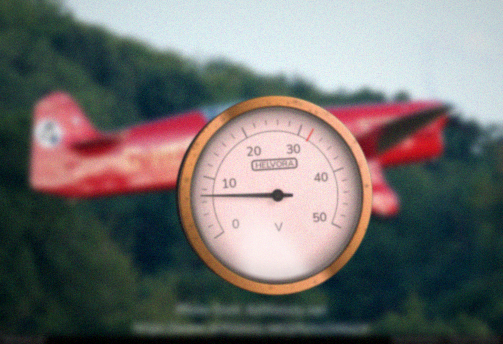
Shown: 7 V
